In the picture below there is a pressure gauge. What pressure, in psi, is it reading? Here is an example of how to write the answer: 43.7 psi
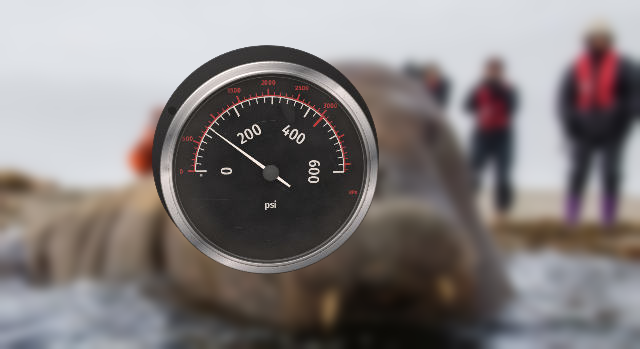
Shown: 120 psi
